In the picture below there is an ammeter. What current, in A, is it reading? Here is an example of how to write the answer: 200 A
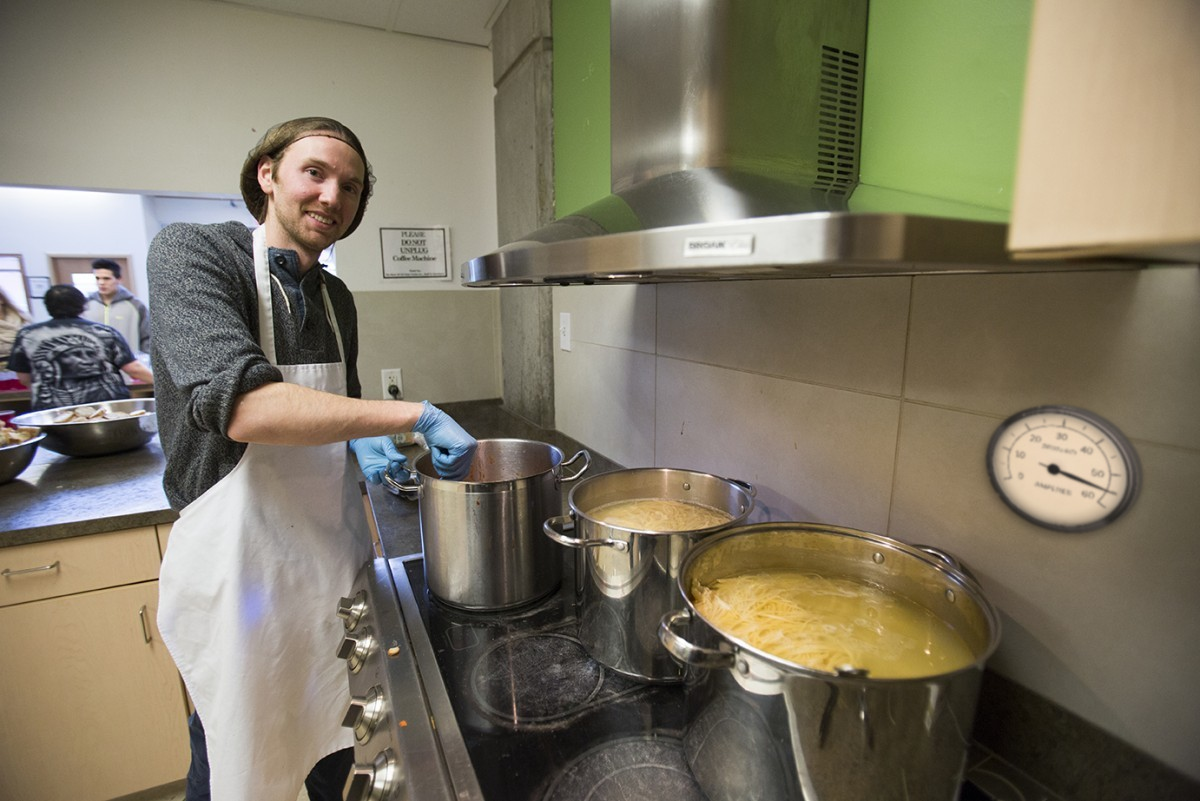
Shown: 55 A
